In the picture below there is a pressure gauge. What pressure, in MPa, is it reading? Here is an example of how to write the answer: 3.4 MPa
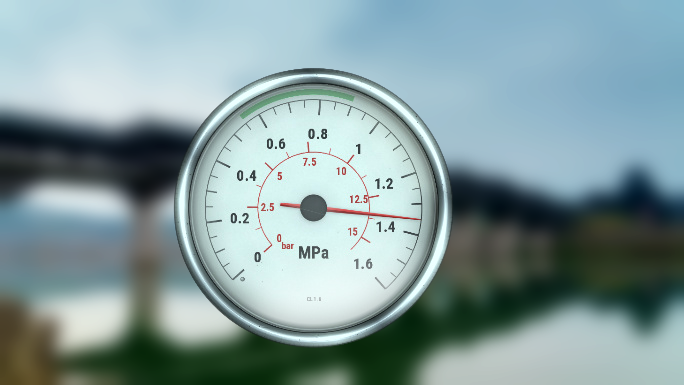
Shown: 1.35 MPa
